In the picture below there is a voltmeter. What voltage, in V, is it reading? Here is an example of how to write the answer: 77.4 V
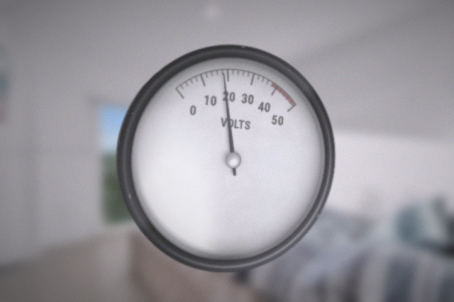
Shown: 18 V
